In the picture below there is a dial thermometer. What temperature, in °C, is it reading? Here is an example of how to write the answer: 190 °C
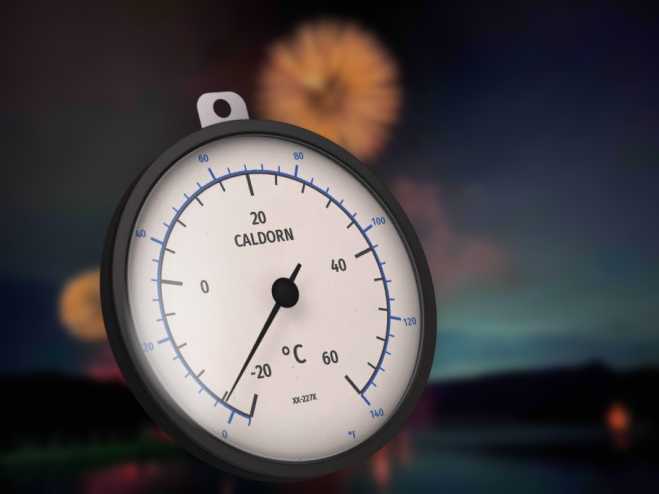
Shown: -16 °C
